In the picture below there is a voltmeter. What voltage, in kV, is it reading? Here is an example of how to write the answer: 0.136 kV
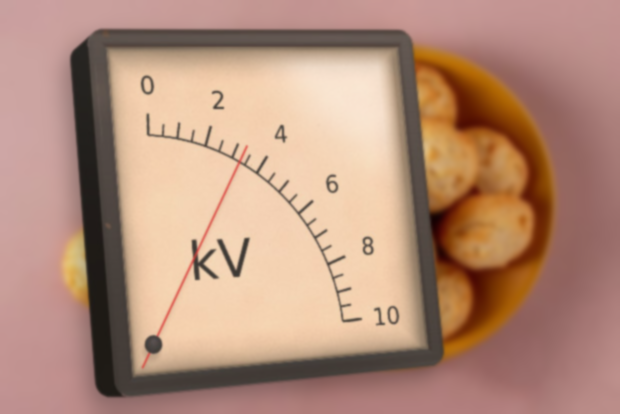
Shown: 3.25 kV
